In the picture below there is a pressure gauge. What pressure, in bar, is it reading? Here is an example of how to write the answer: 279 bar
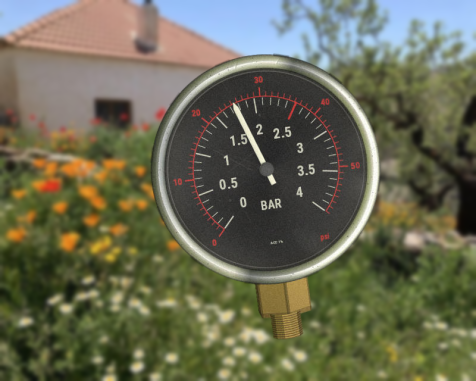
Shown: 1.75 bar
